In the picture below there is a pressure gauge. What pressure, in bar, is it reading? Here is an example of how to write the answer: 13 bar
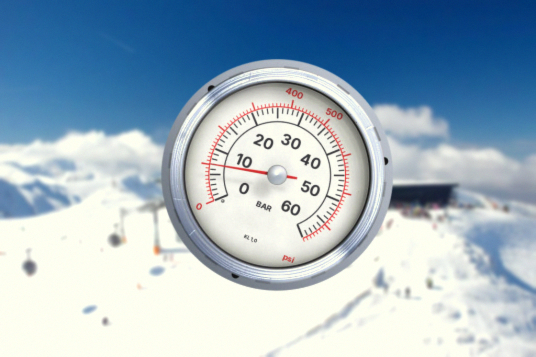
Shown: 7 bar
